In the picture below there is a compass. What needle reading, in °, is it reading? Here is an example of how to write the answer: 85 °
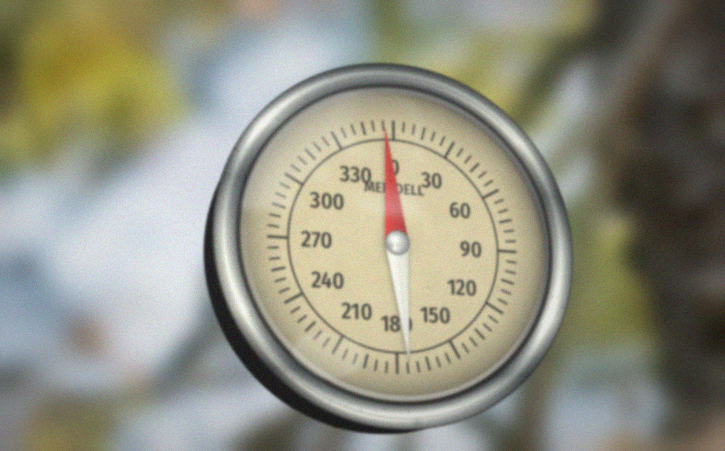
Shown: 355 °
